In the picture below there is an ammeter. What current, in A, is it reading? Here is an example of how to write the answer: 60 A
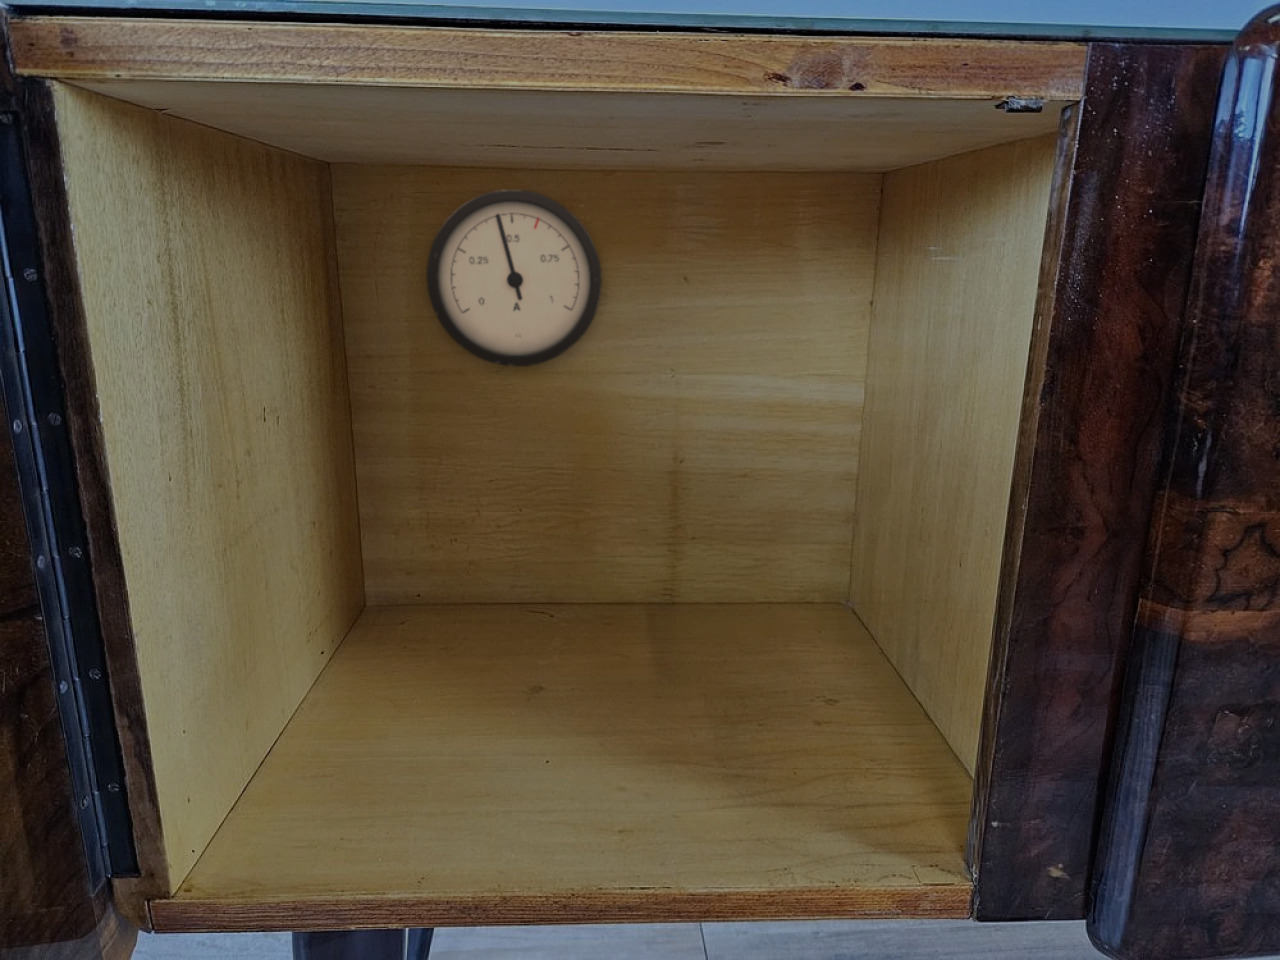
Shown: 0.45 A
